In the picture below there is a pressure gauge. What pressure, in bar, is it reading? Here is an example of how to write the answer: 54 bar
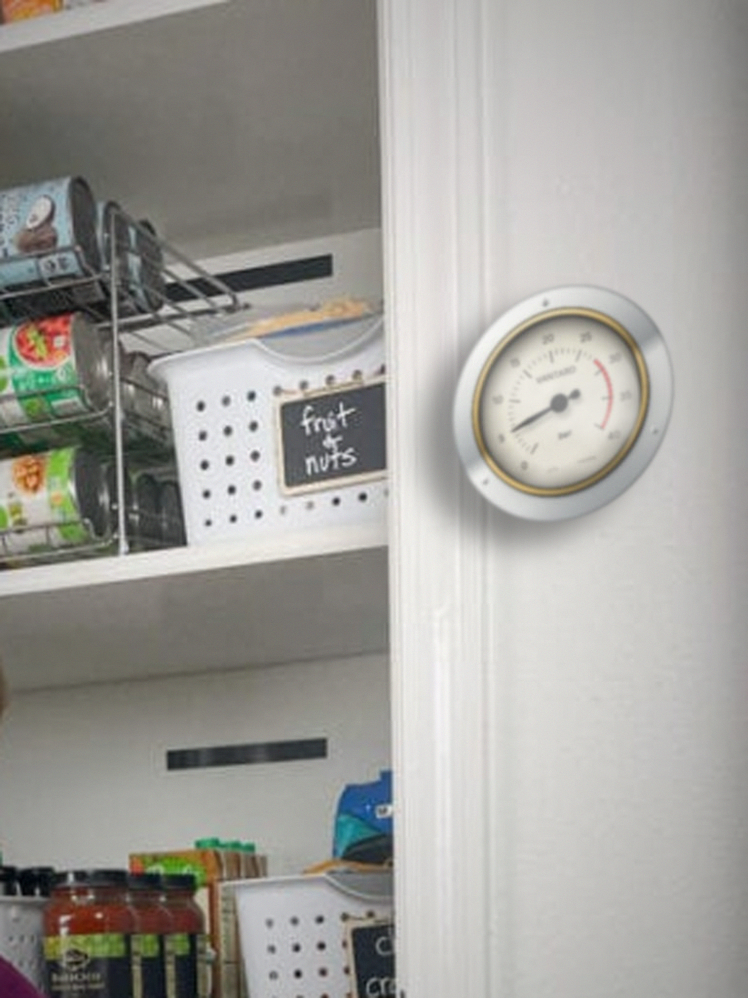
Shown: 5 bar
